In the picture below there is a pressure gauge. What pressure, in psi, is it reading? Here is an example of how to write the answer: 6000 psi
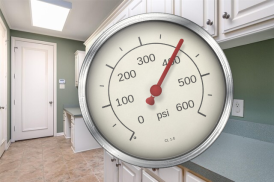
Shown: 400 psi
